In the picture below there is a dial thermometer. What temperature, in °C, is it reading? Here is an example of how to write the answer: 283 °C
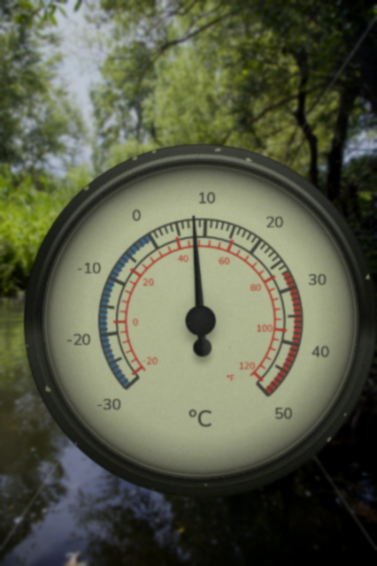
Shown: 8 °C
